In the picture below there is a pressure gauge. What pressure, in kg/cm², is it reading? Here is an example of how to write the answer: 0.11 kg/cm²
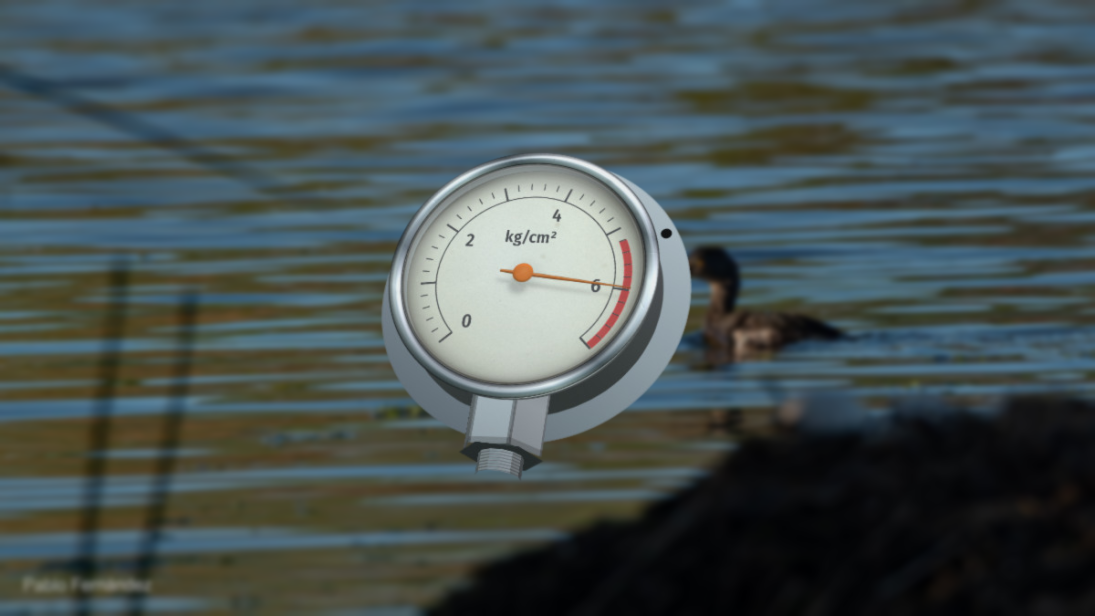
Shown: 6 kg/cm²
